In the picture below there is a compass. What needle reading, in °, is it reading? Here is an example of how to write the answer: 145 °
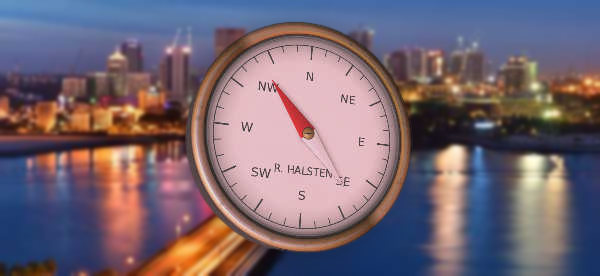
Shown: 320 °
